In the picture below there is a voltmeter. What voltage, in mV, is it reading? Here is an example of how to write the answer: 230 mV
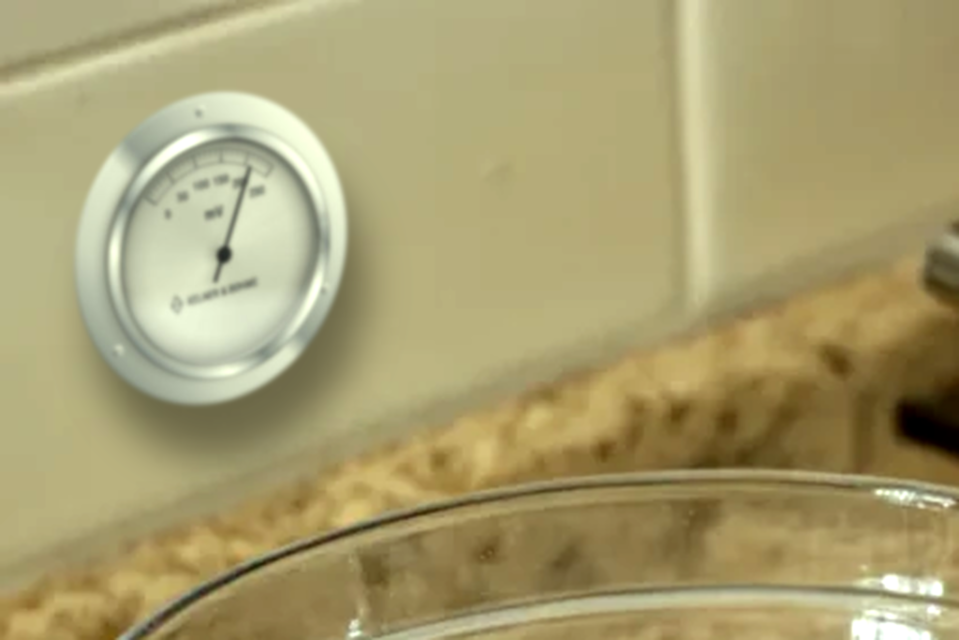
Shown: 200 mV
